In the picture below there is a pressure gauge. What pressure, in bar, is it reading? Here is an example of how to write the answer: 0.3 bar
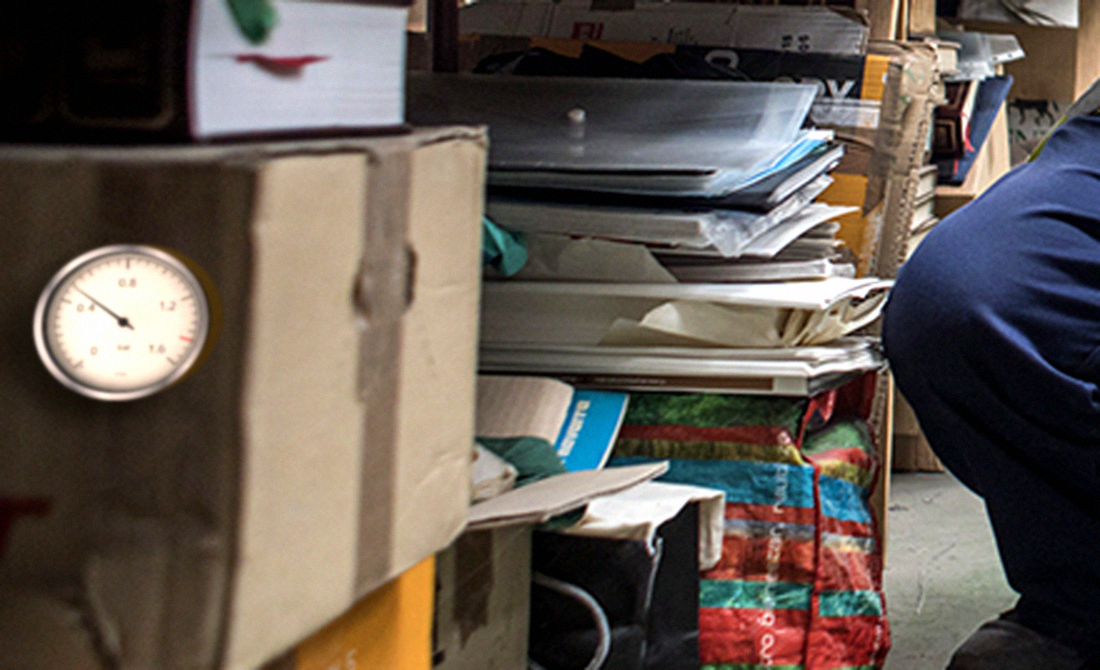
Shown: 0.5 bar
